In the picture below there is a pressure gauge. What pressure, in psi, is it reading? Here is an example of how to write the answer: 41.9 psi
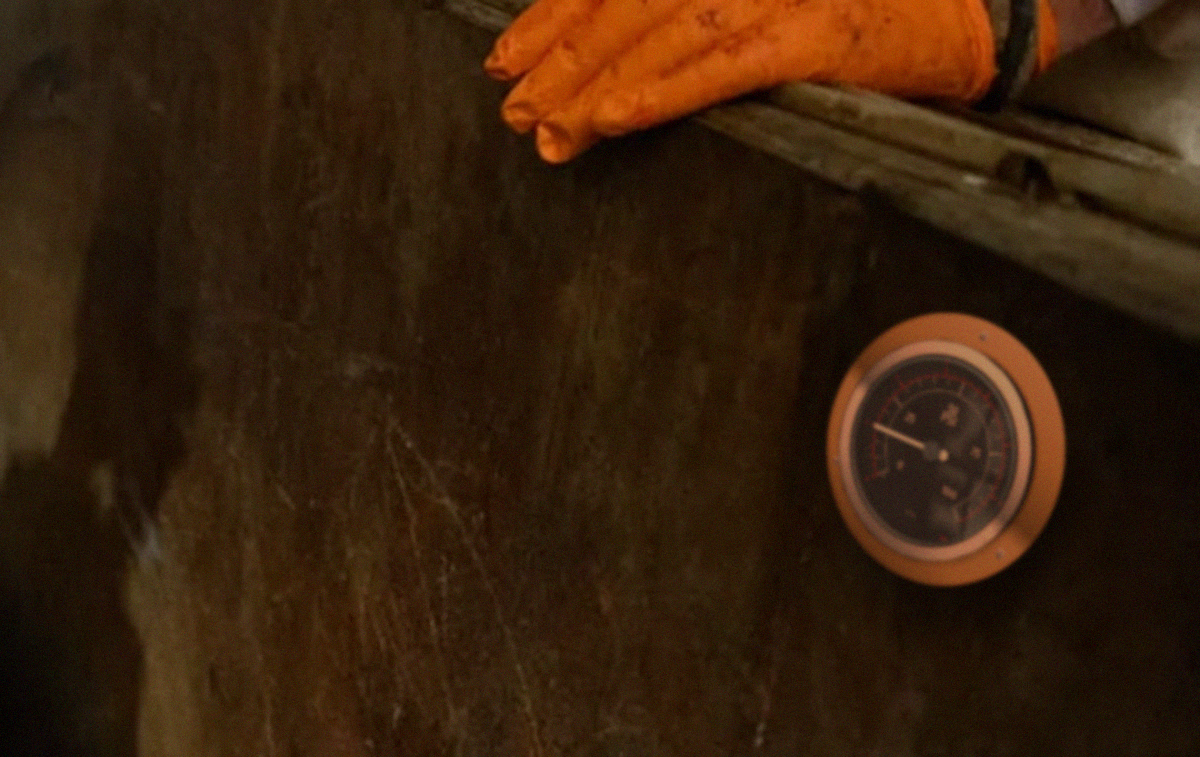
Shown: 15 psi
